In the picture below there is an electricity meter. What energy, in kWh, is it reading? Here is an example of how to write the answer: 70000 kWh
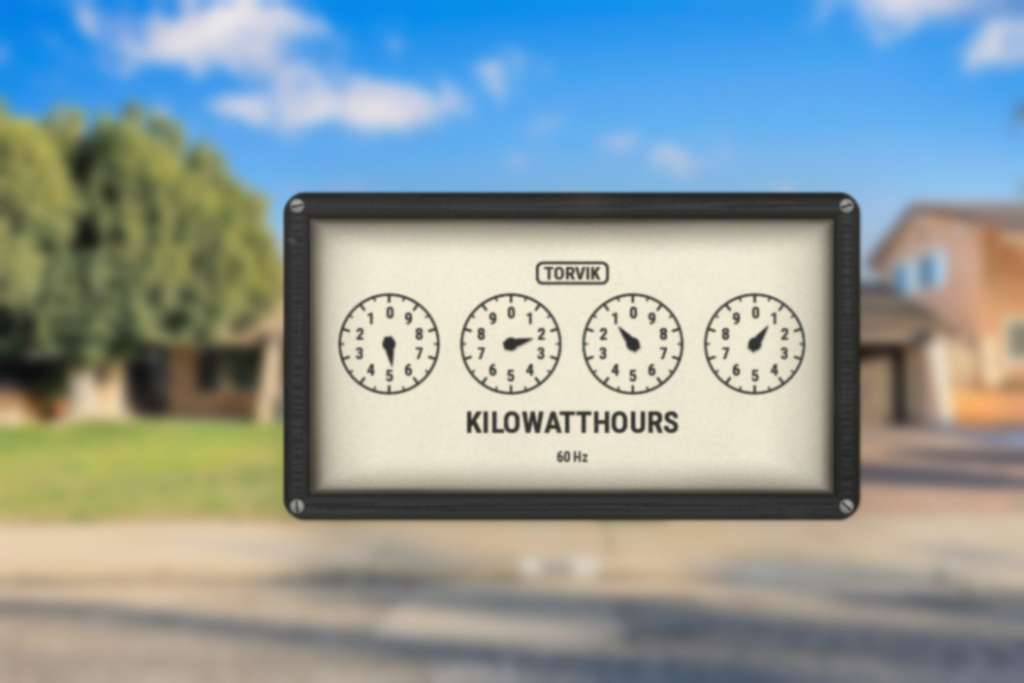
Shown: 5211 kWh
